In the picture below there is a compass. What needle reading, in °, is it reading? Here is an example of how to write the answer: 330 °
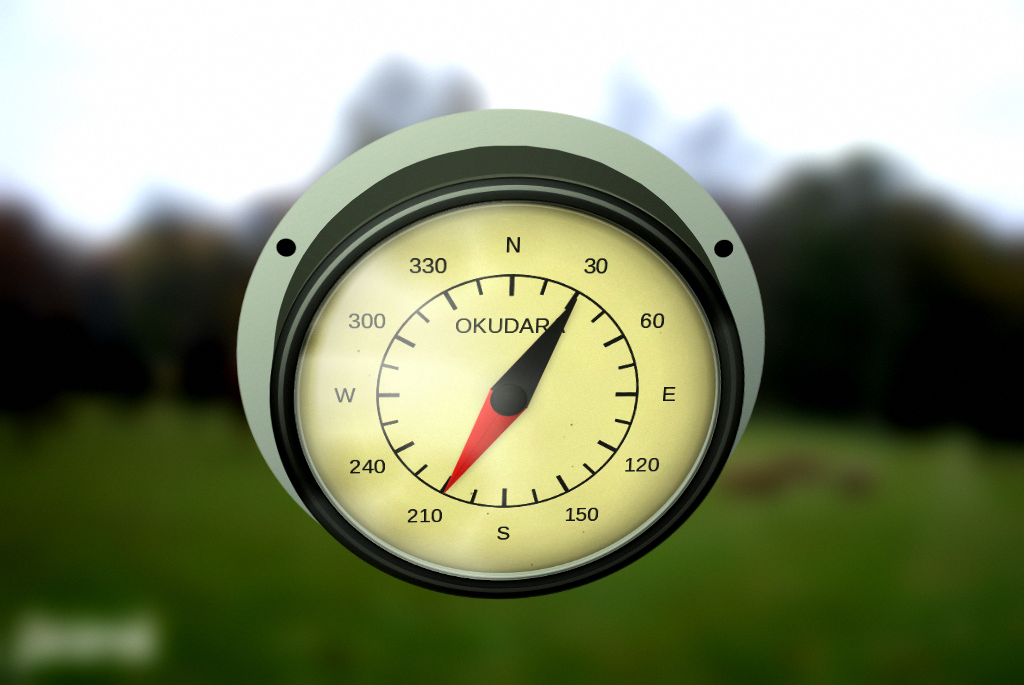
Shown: 210 °
